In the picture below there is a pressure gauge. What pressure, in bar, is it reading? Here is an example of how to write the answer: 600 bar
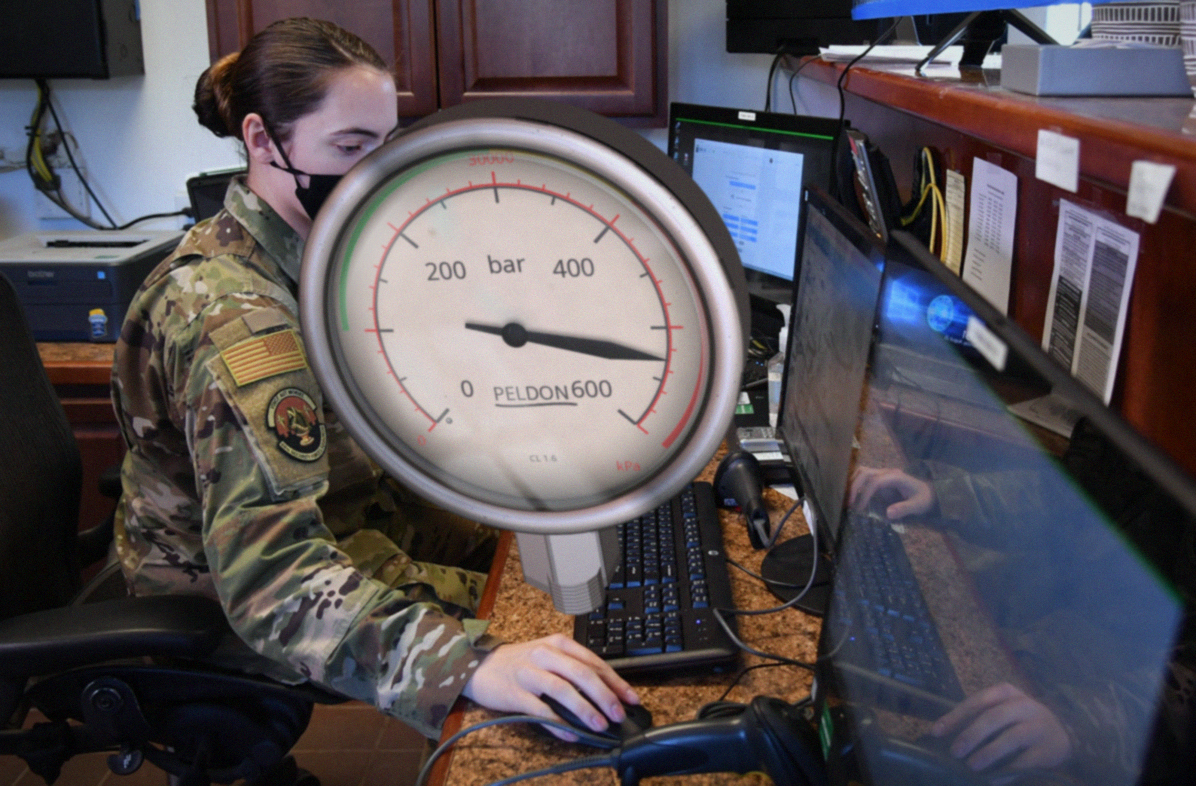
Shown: 525 bar
